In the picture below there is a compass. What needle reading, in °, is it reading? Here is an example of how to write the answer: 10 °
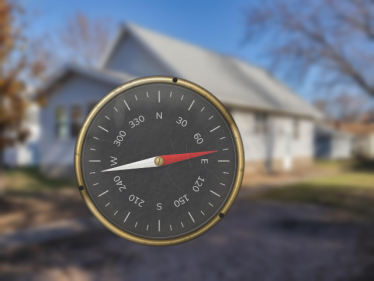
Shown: 80 °
